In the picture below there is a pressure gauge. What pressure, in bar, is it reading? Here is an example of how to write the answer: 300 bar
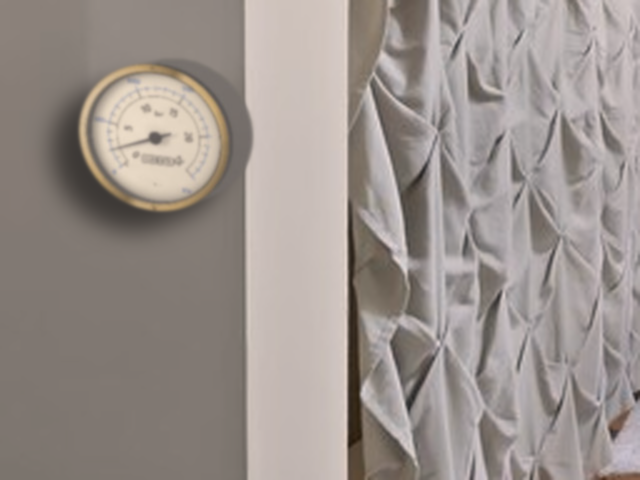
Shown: 2 bar
